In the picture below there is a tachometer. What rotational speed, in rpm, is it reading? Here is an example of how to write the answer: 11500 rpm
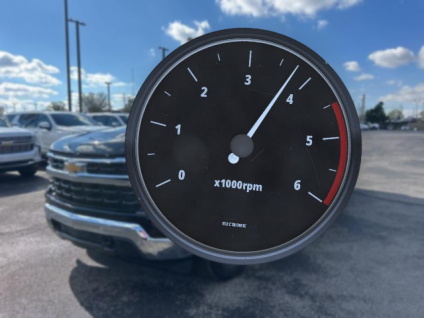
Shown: 3750 rpm
